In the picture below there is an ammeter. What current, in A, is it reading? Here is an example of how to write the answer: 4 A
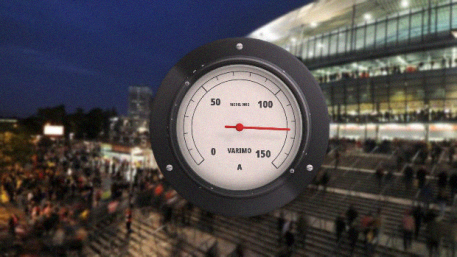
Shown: 125 A
